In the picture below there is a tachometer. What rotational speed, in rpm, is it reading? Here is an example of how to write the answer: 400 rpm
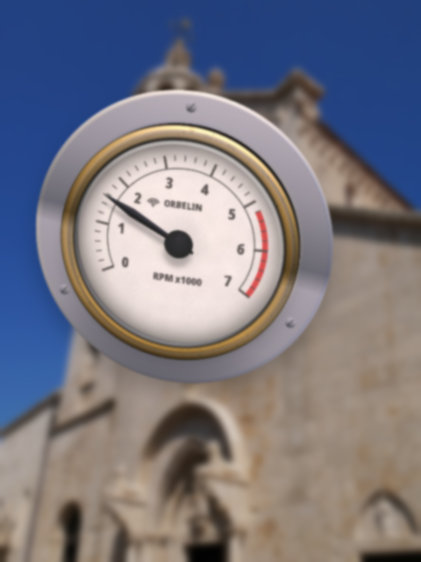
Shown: 1600 rpm
